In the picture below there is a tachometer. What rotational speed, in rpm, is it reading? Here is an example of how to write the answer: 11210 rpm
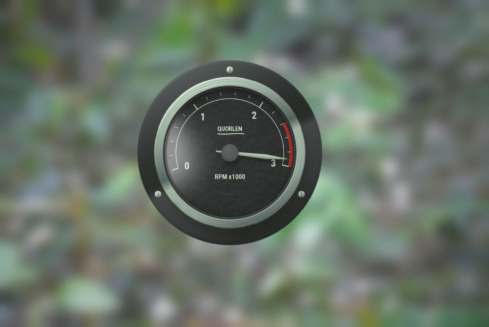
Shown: 2900 rpm
